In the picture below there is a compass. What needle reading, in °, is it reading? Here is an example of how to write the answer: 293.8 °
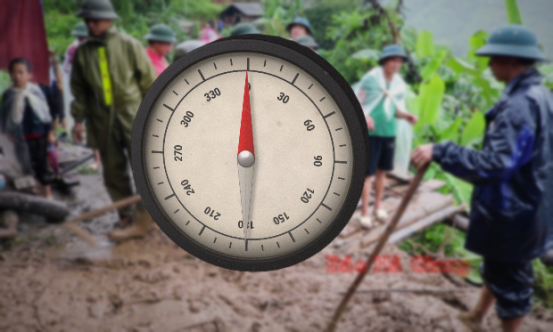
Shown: 0 °
